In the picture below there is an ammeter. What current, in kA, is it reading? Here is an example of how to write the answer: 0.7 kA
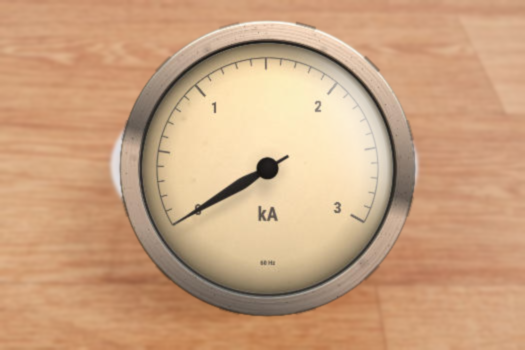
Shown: 0 kA
